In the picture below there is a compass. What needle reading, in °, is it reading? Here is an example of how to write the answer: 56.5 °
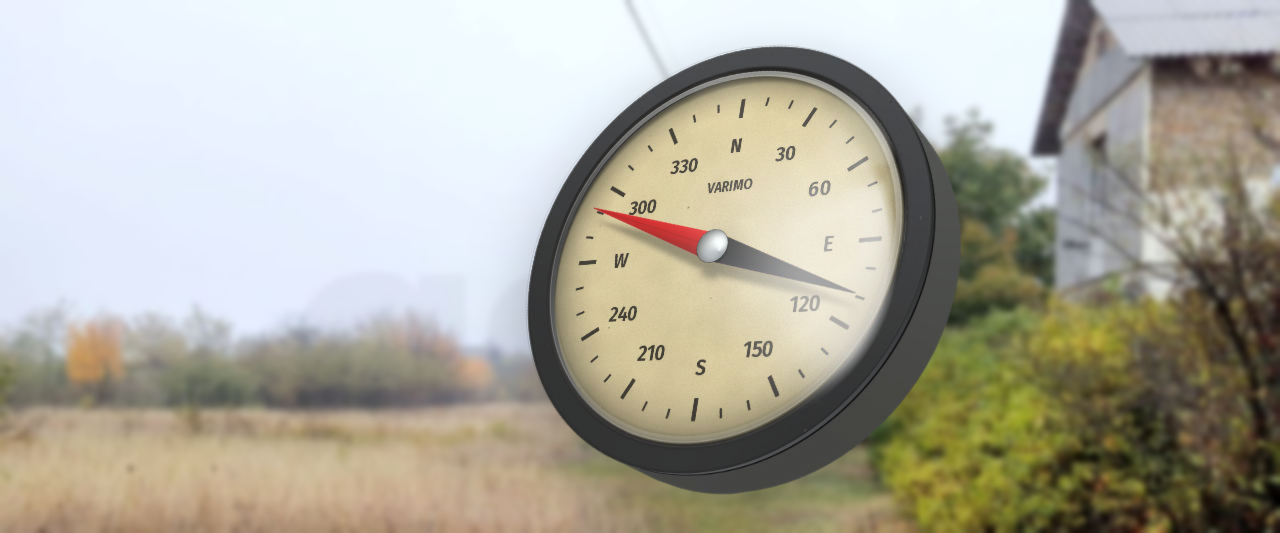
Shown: 290 °
